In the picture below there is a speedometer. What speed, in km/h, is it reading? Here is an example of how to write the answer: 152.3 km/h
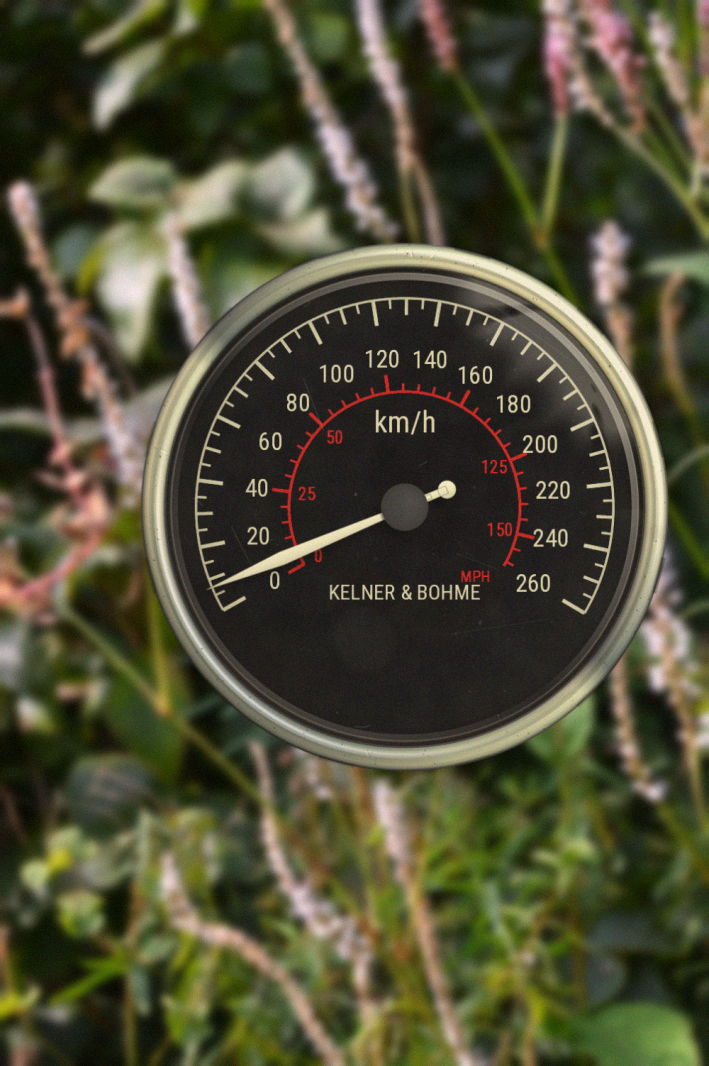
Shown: 7.5 km/h
